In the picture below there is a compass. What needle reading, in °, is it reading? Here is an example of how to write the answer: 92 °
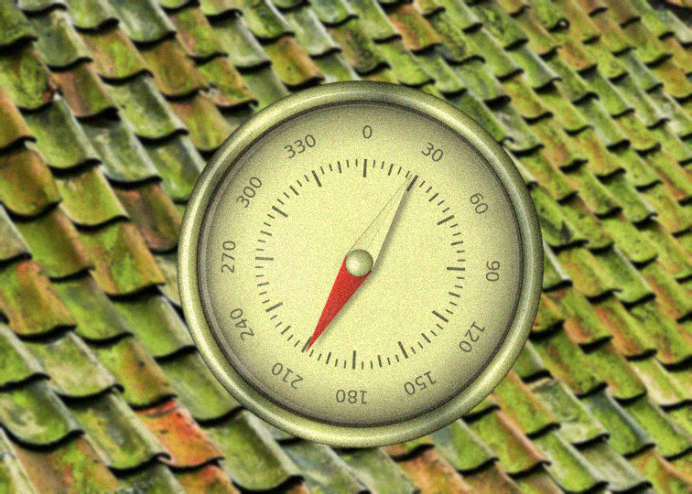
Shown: 207.5 °
